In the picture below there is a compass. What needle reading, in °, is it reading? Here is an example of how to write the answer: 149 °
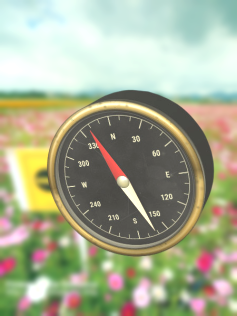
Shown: 340 °
